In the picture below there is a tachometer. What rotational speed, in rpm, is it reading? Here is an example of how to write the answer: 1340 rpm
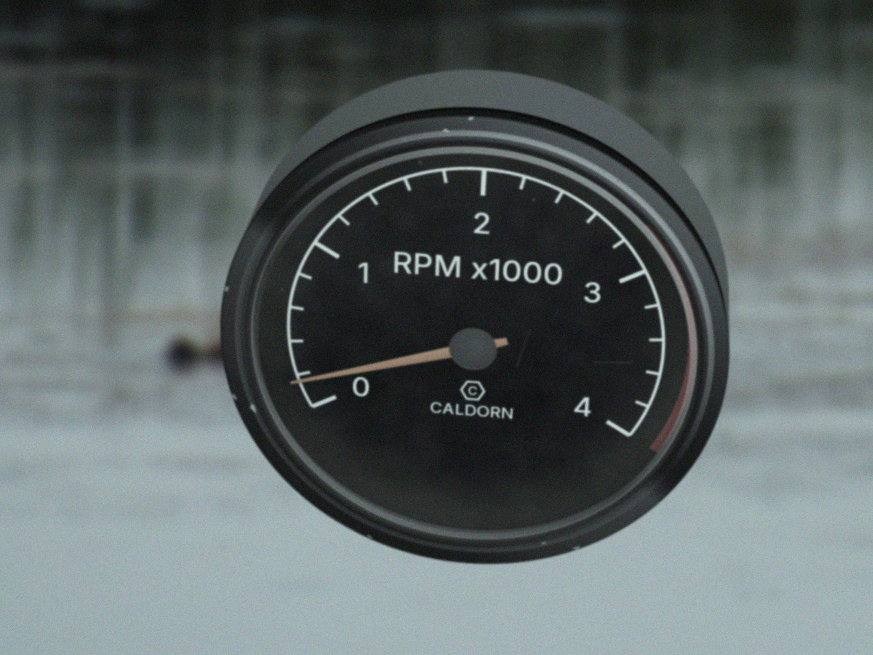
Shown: 200 rpm
